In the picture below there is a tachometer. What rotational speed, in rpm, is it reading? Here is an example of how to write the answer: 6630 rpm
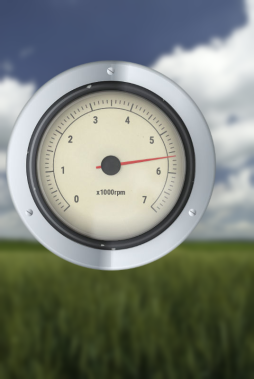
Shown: 5600 rpm
